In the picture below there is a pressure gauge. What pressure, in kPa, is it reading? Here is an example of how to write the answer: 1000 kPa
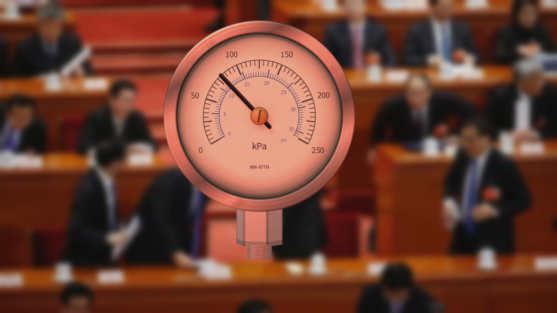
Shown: 80 kPa
